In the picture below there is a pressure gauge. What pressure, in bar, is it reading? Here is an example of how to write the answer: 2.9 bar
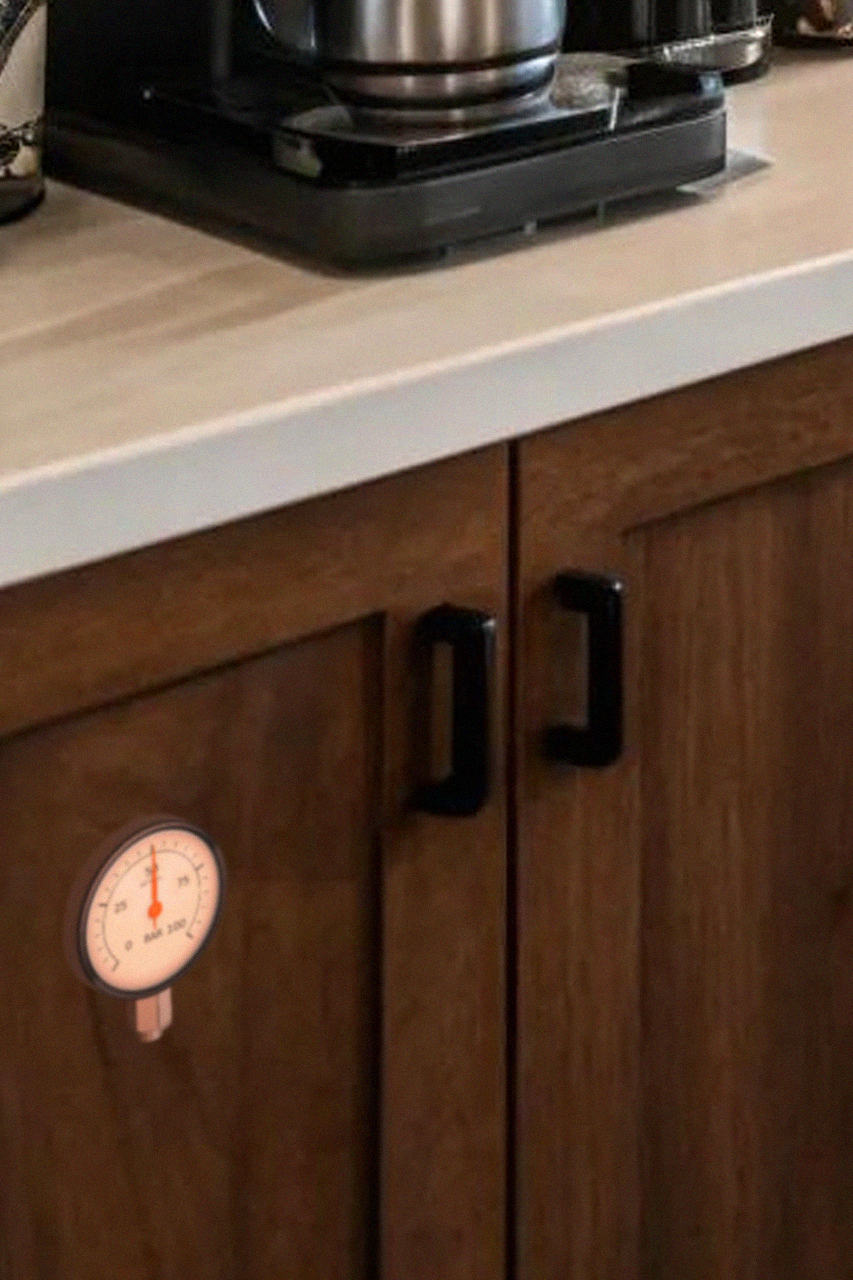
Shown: 50 bar
